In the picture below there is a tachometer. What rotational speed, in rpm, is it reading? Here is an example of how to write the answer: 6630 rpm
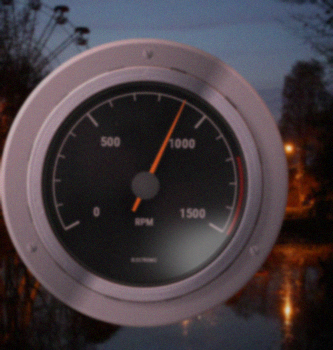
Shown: 900 rpm
